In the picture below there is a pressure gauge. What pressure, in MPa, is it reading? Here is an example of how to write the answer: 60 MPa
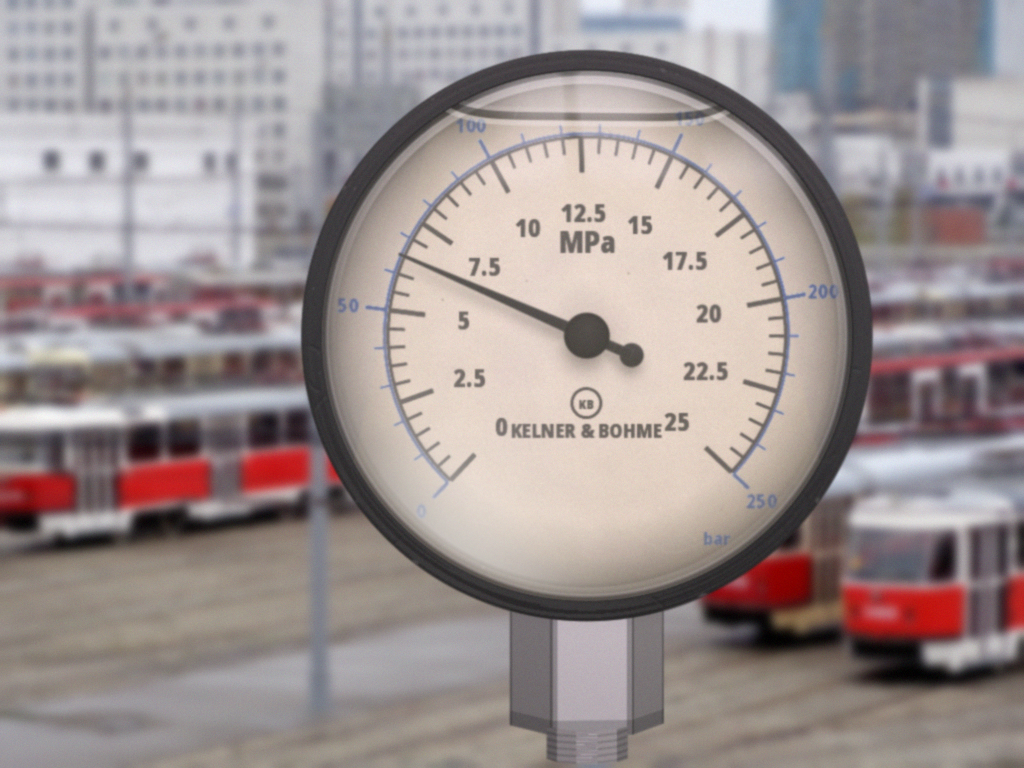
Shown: 6.5 MPa
